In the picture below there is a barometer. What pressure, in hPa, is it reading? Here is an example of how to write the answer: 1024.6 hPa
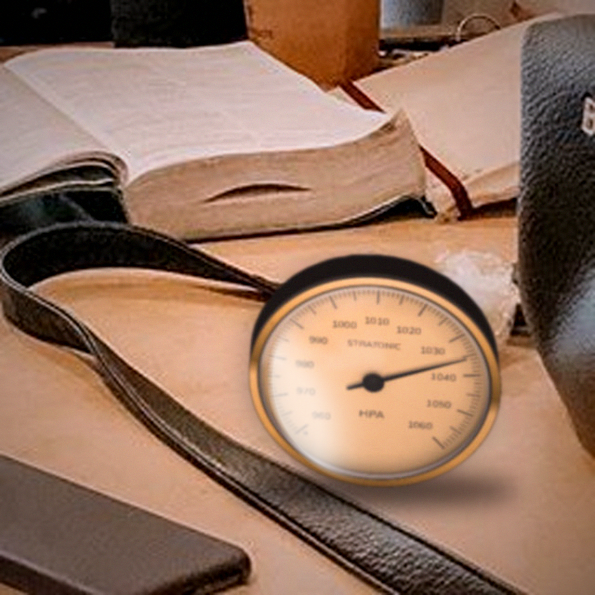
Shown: 1035 hPa
